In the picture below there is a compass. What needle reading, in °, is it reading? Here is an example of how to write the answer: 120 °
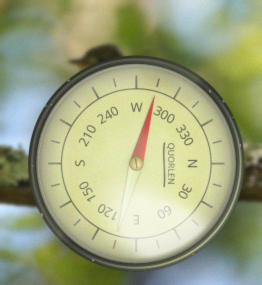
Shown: 285 °
